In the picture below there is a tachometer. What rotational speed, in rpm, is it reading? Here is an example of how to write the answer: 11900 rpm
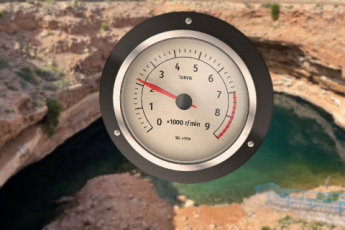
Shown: 2200 rpm
